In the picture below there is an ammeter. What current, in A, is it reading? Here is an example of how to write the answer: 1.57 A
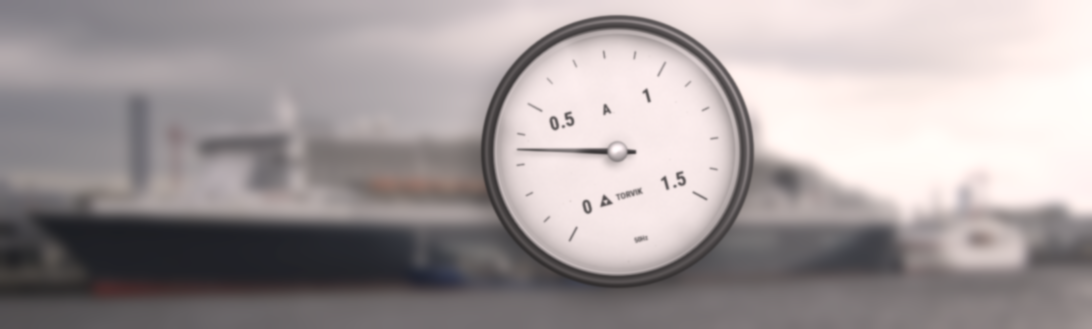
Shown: 0.35 A
